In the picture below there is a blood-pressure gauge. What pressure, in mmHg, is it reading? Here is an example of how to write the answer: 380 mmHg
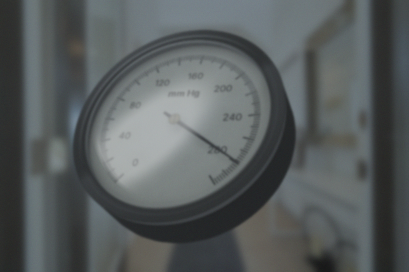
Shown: 280 mmHg
